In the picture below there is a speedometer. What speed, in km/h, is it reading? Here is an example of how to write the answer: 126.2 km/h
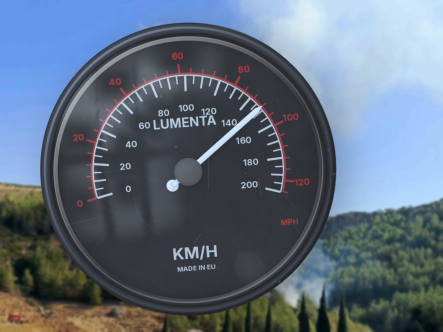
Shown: 147.5 km/h
